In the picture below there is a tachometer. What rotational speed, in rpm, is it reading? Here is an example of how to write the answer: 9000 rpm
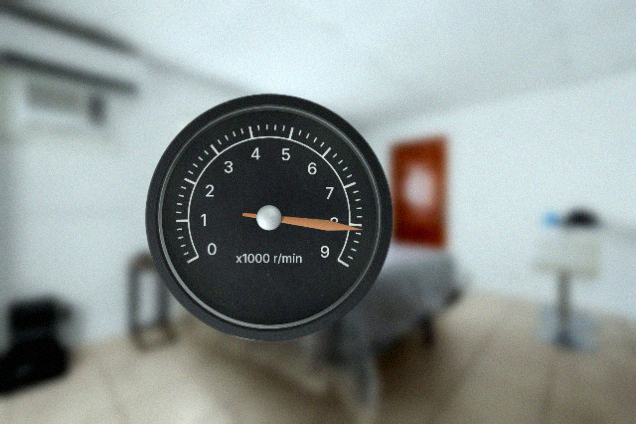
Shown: 8100 rpm
